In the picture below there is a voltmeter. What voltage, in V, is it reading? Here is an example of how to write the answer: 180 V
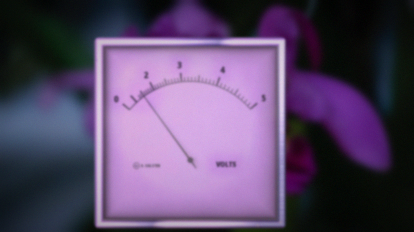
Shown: 1.5 V
